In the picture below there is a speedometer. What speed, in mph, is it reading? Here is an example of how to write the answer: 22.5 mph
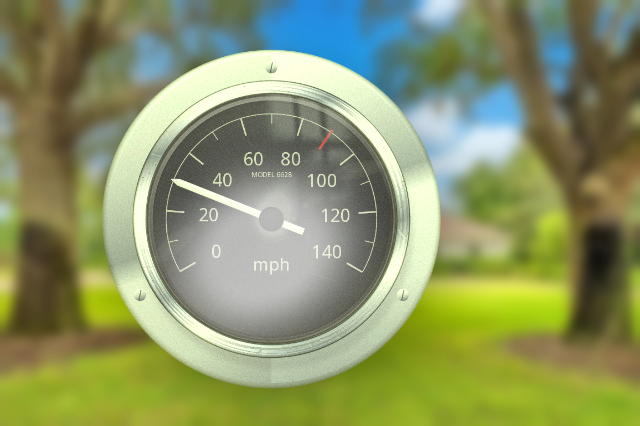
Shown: 30 mph
